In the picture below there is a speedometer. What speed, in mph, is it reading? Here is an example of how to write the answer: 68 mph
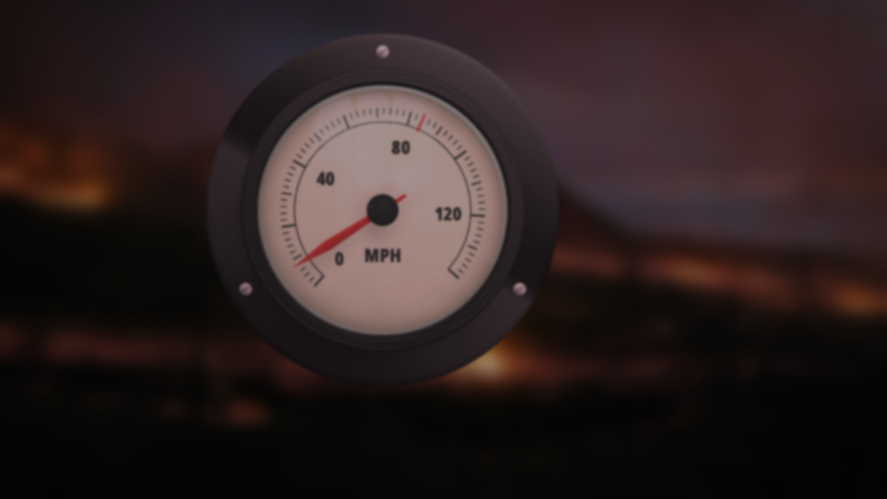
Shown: 8 mph
